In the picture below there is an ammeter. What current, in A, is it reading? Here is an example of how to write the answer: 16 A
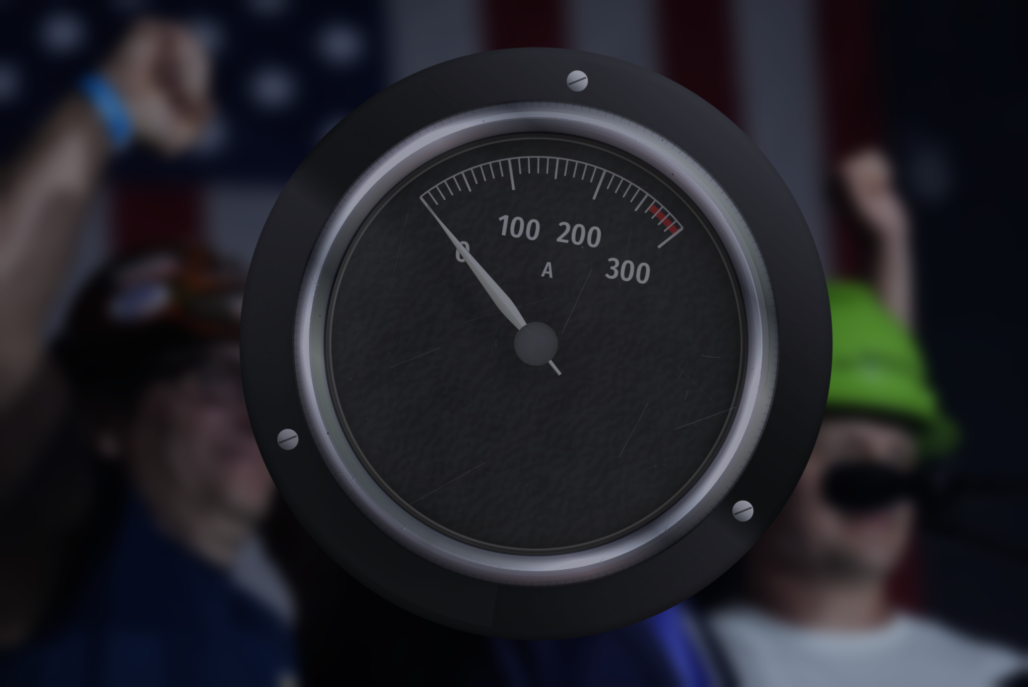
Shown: 0 A
